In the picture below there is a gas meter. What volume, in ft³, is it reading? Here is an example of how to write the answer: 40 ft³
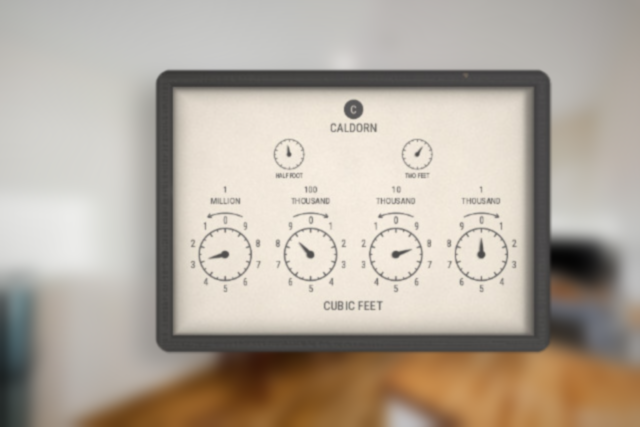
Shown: 288000 ft³
